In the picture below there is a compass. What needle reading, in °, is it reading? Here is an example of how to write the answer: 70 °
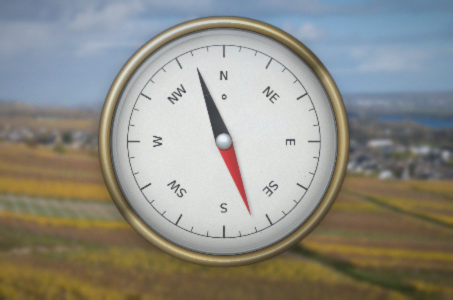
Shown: 160 °
